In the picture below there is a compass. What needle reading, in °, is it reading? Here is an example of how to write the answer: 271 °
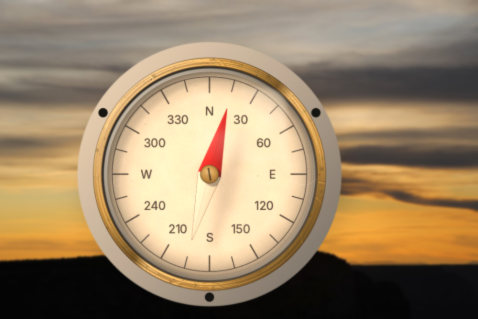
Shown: 15 °
